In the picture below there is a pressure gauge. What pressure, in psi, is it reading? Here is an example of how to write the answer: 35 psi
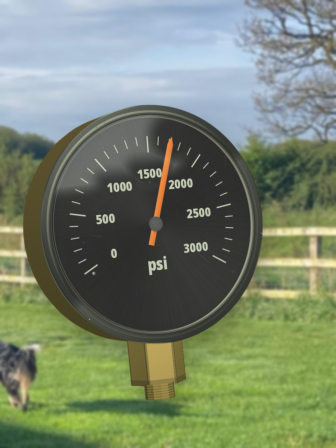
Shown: 1700 psi
